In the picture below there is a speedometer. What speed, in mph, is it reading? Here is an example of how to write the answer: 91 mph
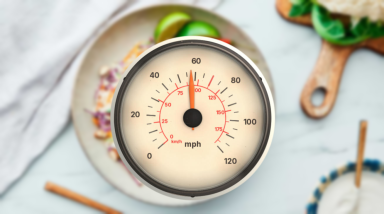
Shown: 57.5 mph
